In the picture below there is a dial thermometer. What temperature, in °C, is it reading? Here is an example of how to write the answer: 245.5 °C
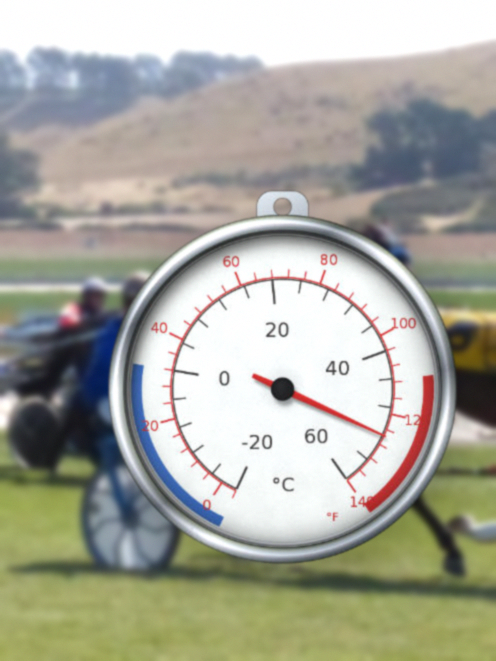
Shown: 52 °C
